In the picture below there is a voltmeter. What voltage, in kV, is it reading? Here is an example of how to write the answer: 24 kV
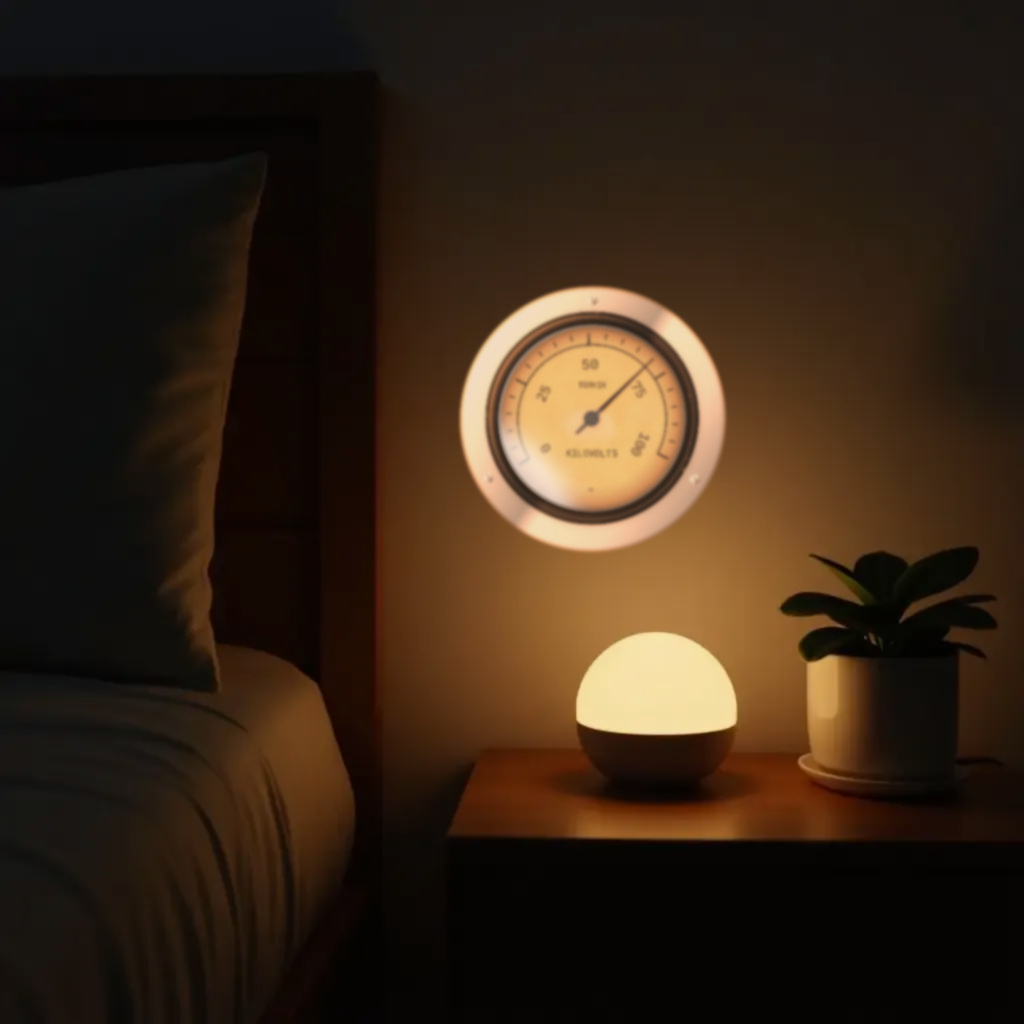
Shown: 70 kV
